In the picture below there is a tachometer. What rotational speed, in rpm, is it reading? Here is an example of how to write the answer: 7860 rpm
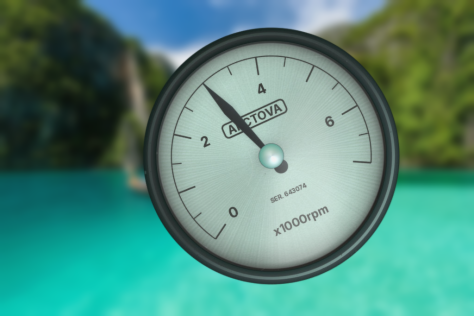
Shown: 3000 rpm
